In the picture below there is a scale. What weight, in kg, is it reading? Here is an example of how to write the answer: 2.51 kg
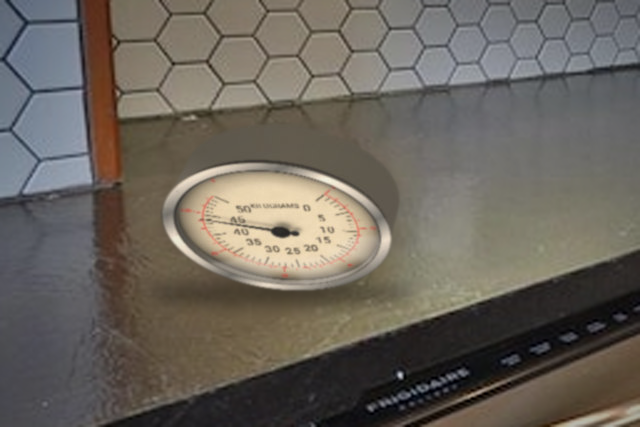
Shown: 45 kg
